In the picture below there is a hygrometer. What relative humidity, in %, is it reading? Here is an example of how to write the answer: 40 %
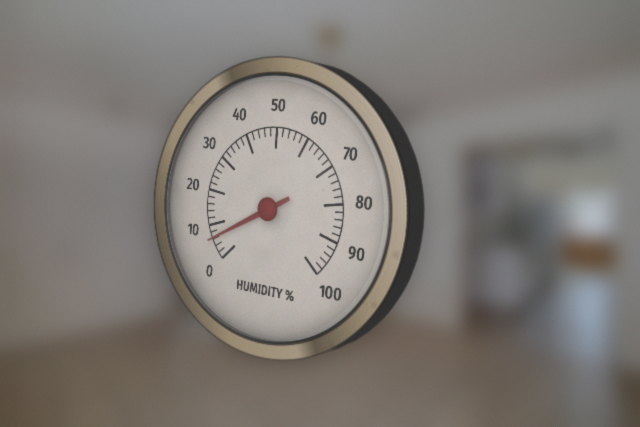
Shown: 6 %
